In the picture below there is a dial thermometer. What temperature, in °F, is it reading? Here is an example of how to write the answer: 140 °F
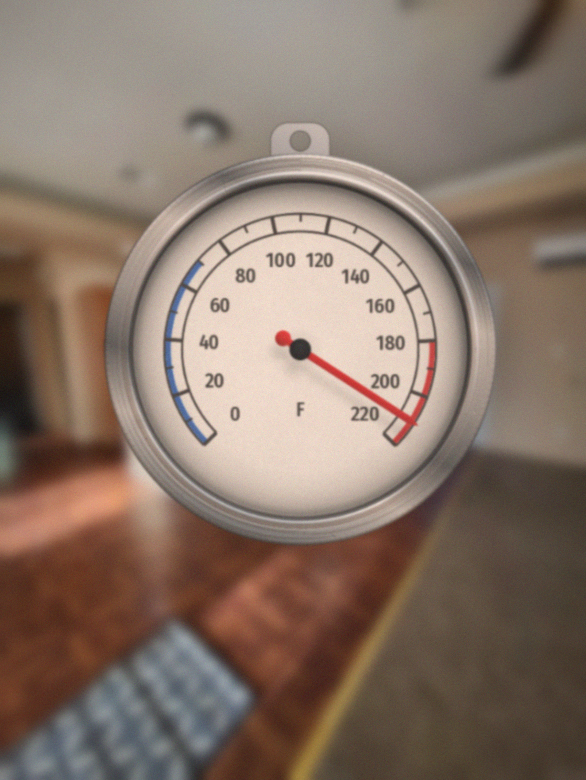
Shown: 210 °F
